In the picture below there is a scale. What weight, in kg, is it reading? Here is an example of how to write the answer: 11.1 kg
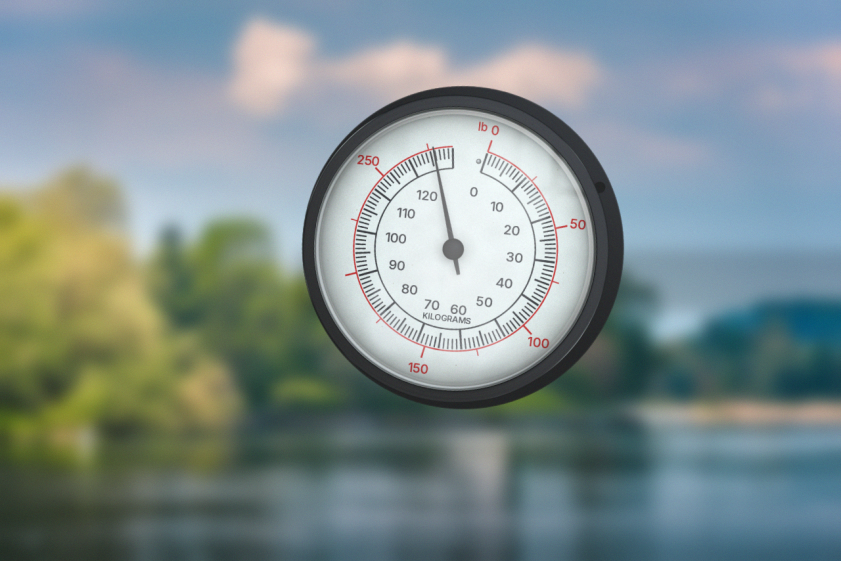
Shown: 126 kg
